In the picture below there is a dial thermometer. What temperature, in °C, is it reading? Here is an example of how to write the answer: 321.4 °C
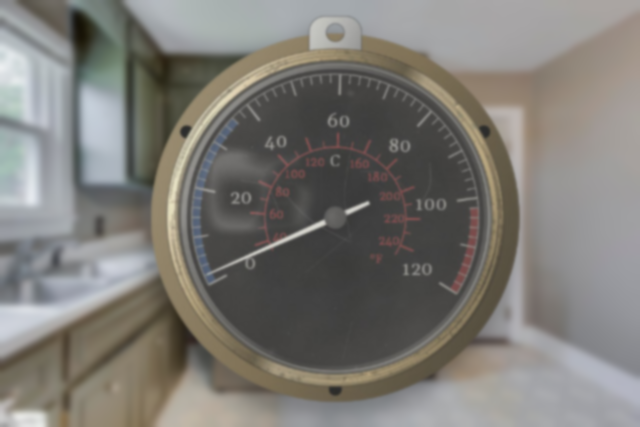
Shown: 2 °C
